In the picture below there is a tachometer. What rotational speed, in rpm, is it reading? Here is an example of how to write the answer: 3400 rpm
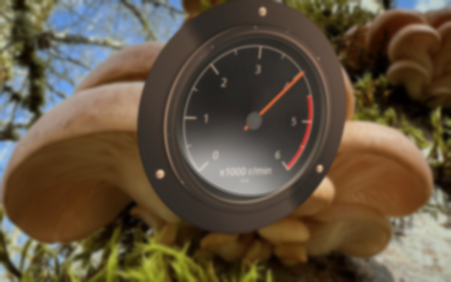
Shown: 4000 rpm
